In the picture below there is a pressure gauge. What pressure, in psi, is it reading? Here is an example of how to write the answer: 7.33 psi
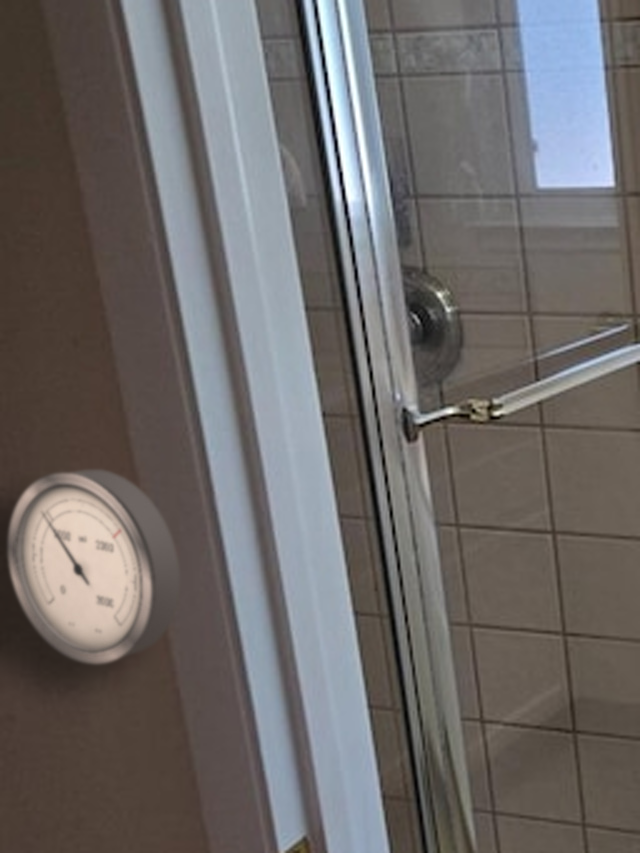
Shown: 1000 psi
